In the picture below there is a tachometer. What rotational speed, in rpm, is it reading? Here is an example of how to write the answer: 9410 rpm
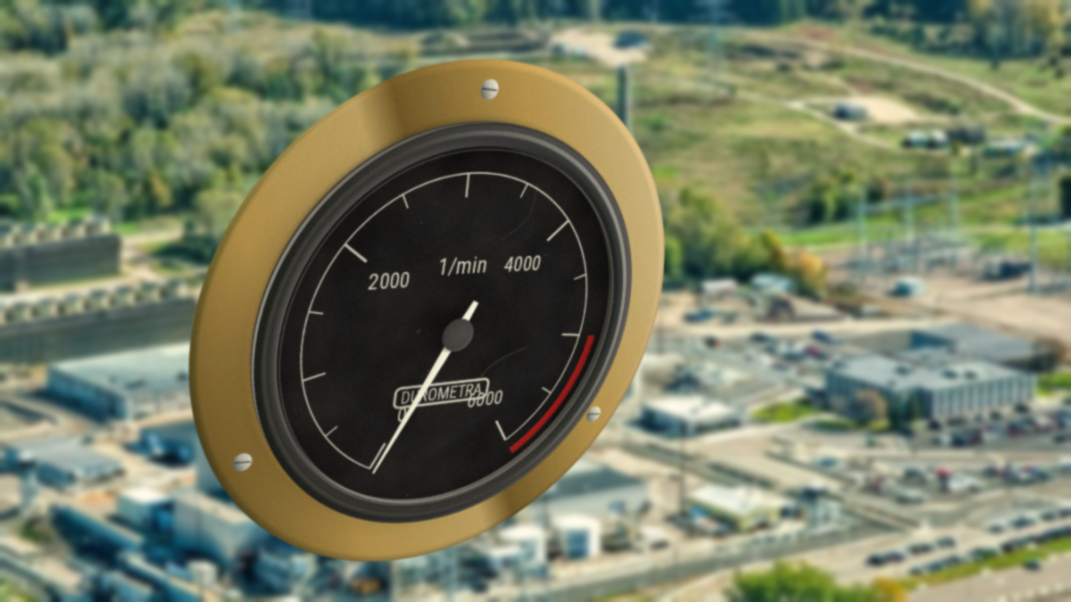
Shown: 0 rpm
